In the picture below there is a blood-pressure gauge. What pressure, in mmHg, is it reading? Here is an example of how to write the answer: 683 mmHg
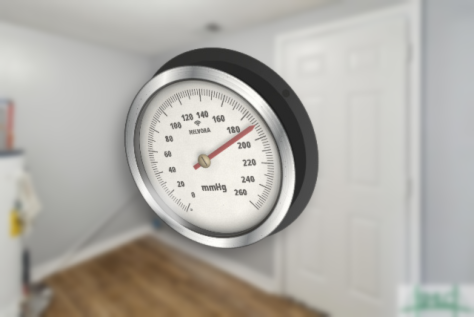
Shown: 190 mmHg
